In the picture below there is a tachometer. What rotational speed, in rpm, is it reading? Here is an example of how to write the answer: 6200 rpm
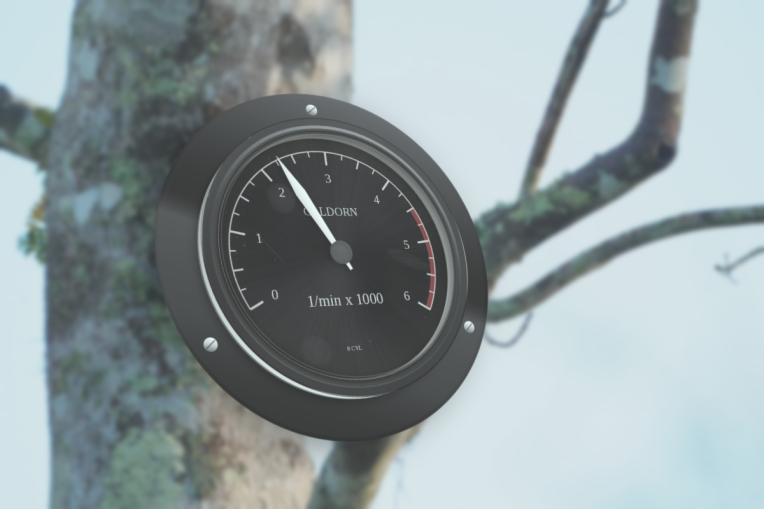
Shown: 2250 rpm
